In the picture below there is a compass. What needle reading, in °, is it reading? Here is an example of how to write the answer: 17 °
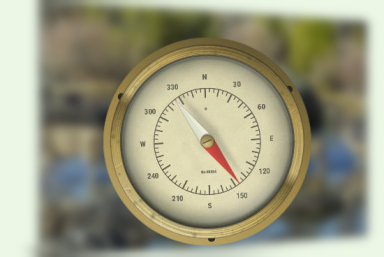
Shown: 145 °
